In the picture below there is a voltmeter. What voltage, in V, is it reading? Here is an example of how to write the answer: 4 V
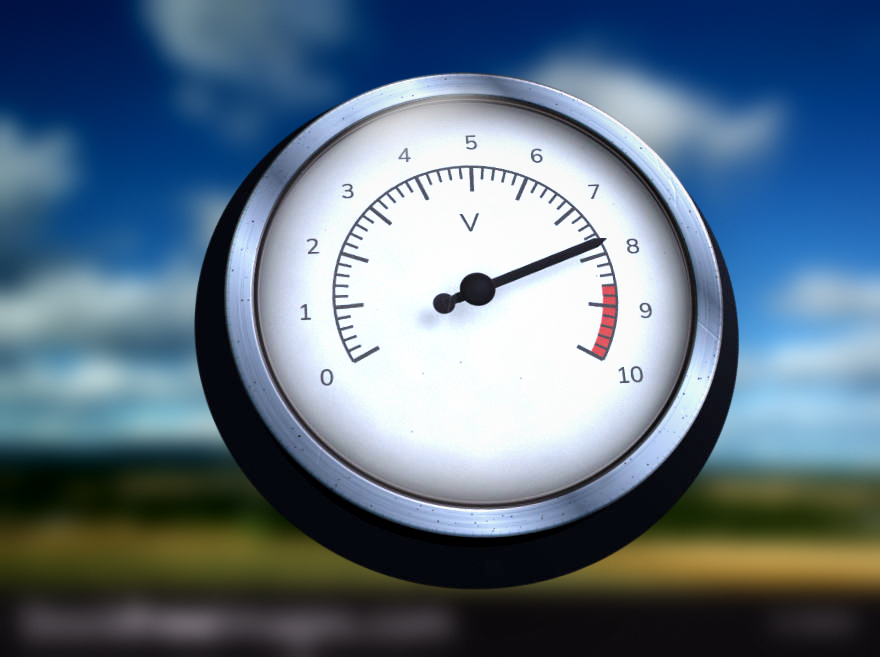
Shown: 7.8 V
